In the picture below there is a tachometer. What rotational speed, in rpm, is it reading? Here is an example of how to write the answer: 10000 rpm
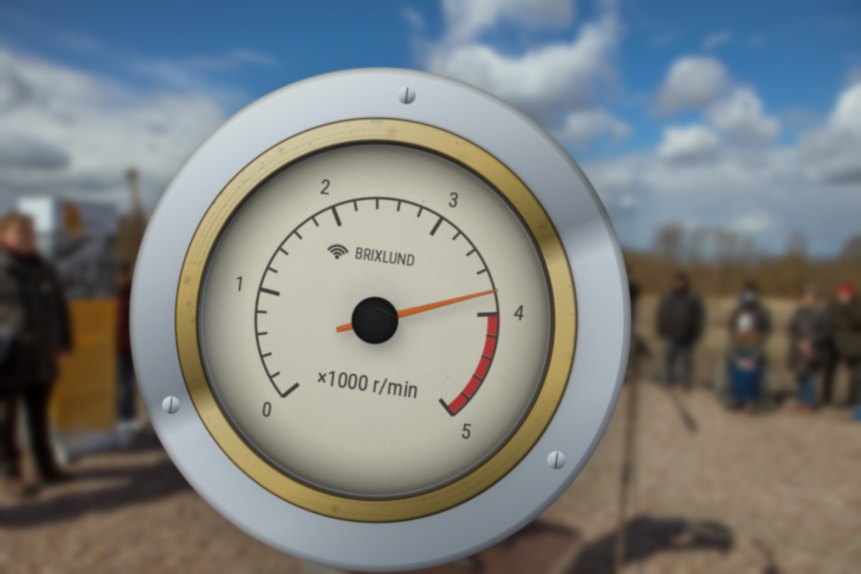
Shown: 3800 rpm
